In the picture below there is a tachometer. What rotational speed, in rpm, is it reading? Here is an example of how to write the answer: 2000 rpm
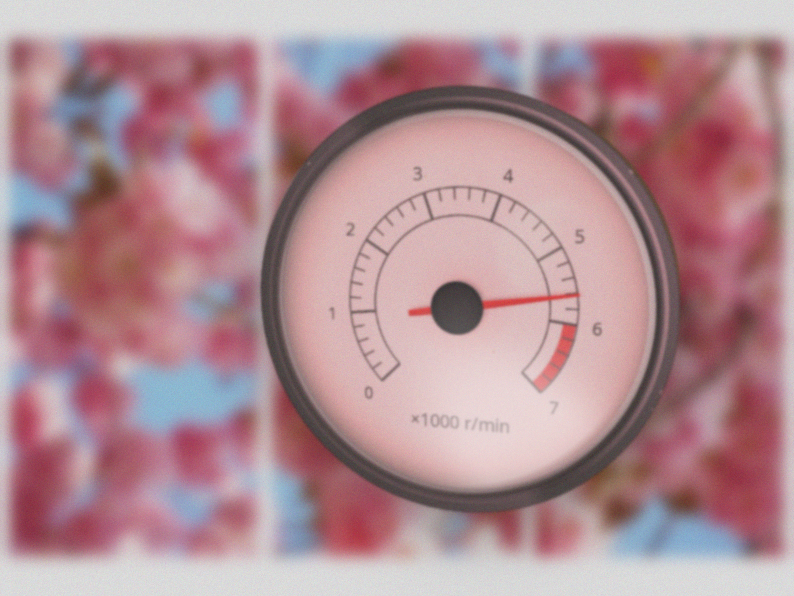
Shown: 5600 rpm
